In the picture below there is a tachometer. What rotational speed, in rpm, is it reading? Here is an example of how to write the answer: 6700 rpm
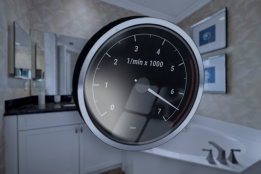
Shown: 6500 rpm
